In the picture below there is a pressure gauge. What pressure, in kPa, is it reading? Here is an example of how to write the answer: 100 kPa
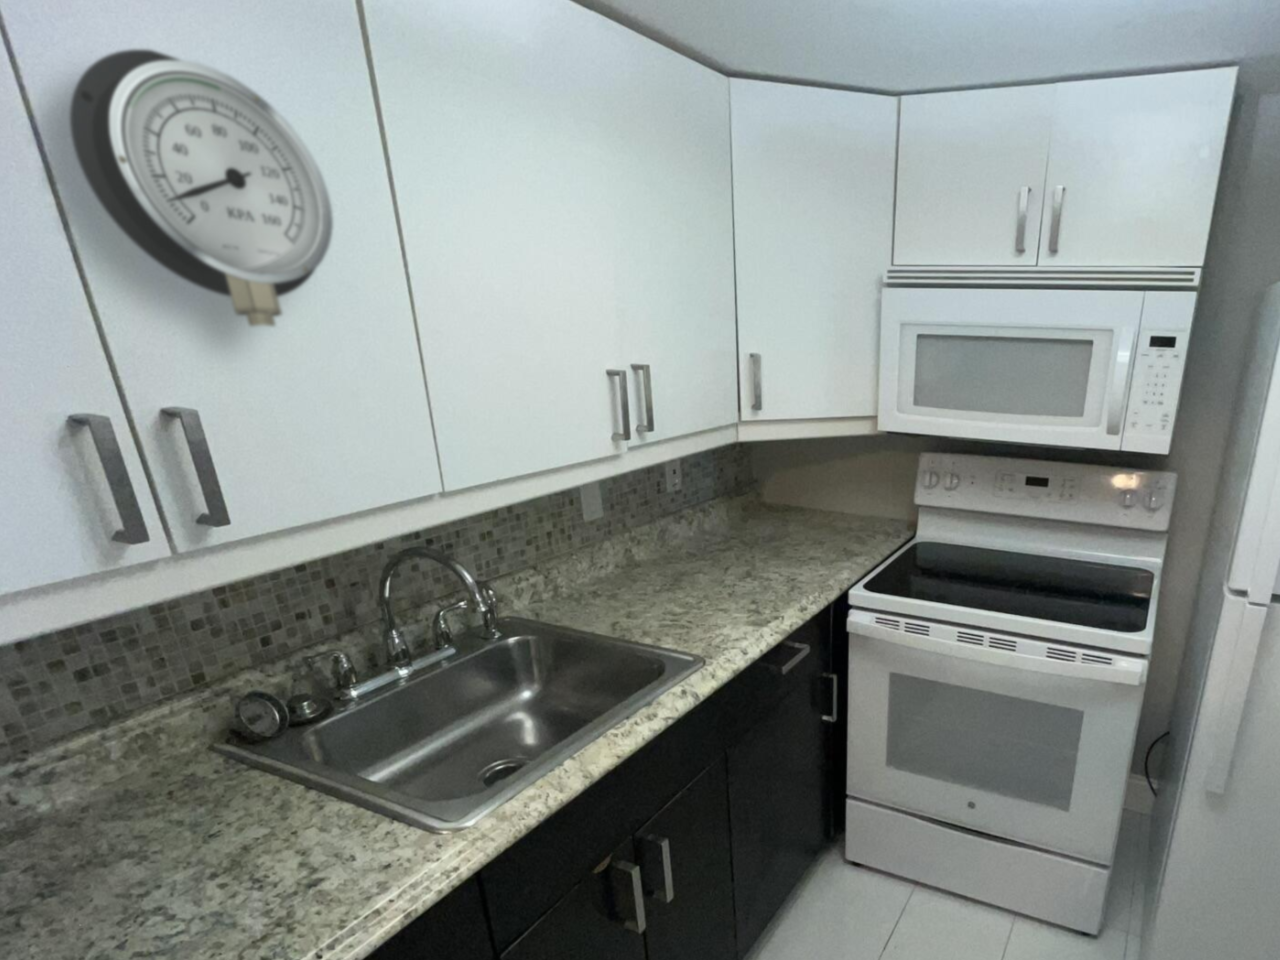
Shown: 10 kPa
